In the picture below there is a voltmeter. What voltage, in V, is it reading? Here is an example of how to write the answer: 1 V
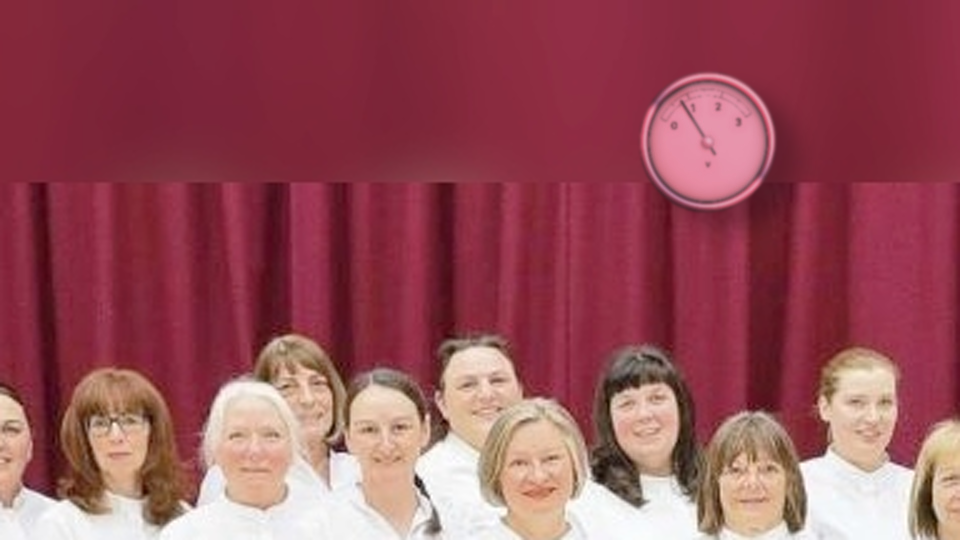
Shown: 0.75 V
